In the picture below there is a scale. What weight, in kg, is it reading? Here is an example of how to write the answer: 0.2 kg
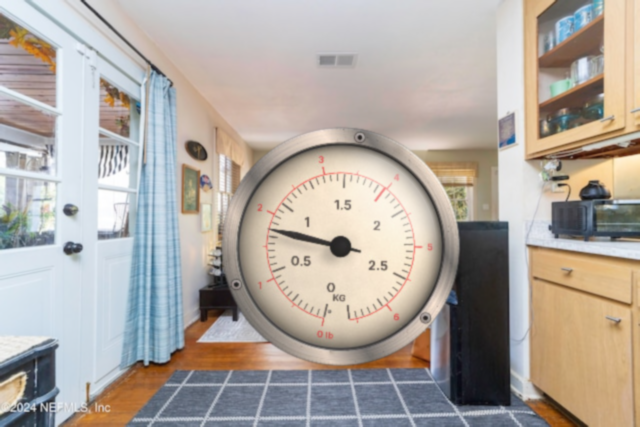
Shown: 0.8 kg
